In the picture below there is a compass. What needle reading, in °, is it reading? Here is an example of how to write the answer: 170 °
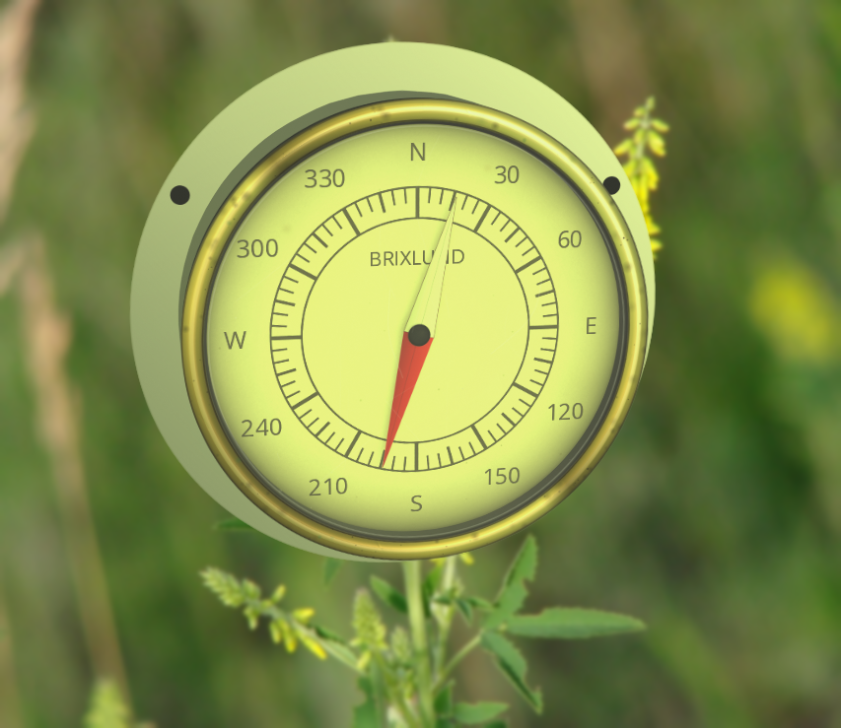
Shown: 195 °
